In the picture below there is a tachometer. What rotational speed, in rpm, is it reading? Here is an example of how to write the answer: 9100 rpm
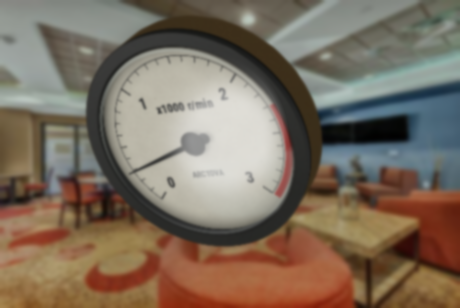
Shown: 300 rpm
